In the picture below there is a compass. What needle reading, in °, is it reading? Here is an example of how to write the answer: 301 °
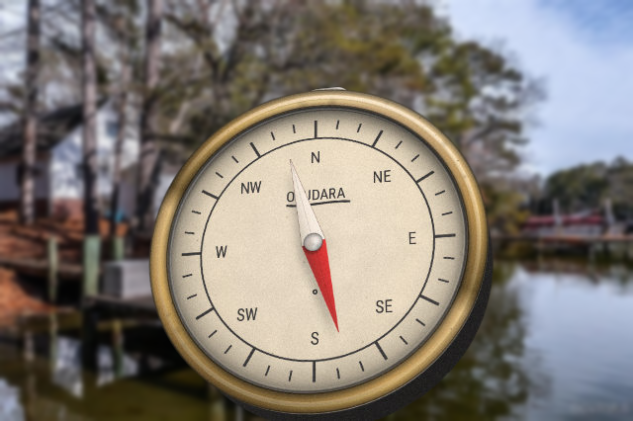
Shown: 165 °
